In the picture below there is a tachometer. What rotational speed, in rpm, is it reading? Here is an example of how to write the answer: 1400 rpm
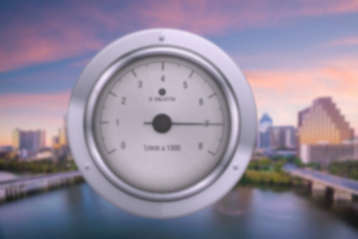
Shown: 7000 rpm
